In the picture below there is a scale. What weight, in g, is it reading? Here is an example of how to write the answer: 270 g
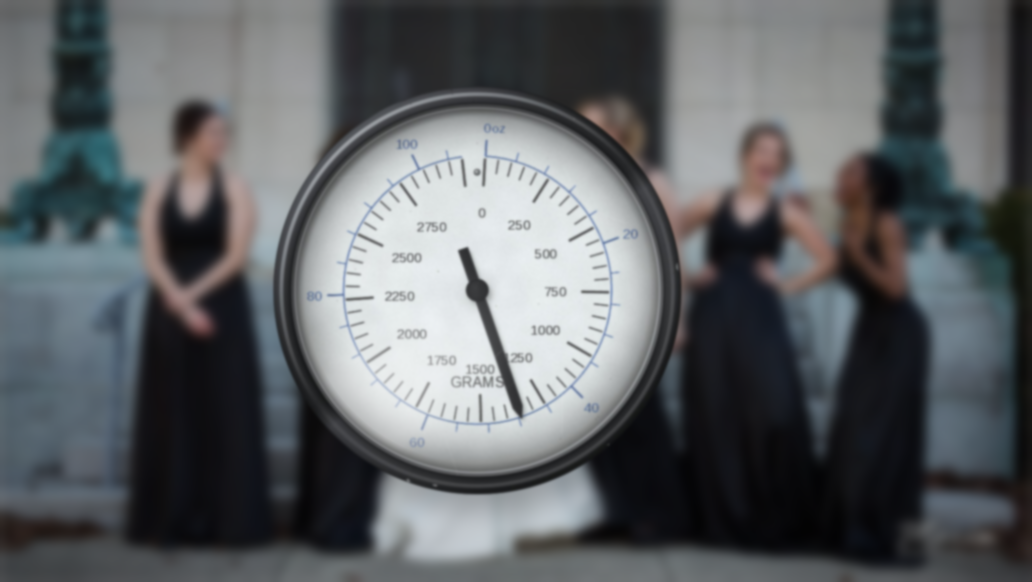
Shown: 1350 g
